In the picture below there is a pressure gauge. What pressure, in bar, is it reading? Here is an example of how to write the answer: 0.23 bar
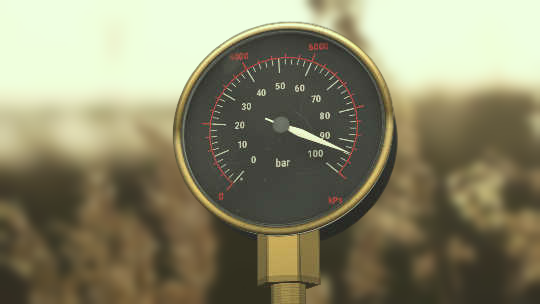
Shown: 94 bar
